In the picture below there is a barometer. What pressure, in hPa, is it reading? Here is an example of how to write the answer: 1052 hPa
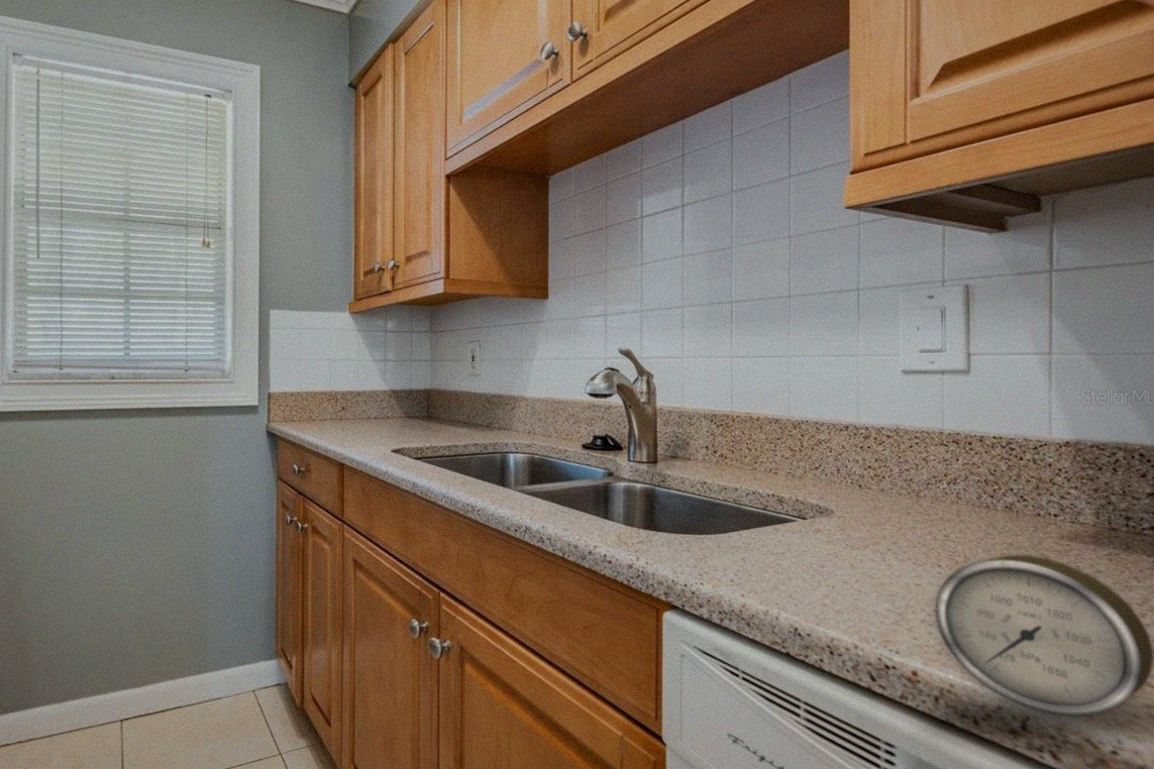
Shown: 972 hPa
